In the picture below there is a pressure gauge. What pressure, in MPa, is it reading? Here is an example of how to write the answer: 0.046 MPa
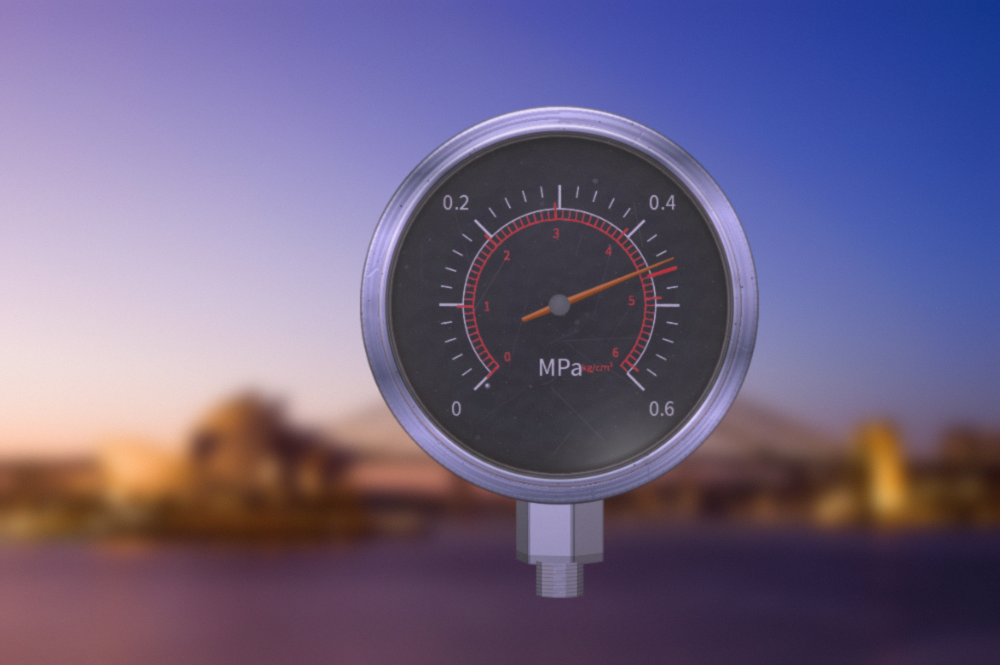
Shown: 0.45 MPa
